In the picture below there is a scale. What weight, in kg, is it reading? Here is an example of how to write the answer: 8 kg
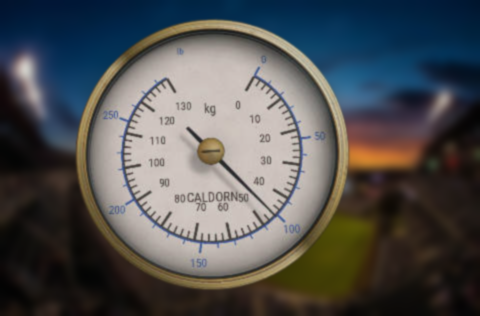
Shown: 46 kg
